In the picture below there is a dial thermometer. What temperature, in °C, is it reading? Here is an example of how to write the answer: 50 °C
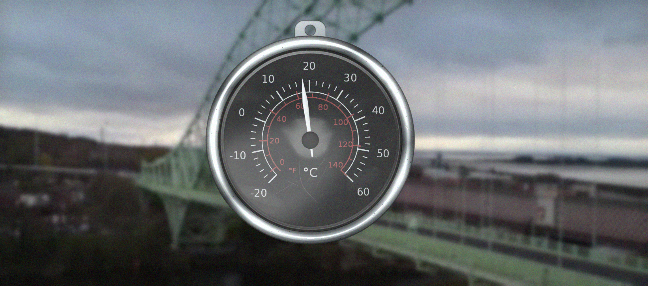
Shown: 18 °C
